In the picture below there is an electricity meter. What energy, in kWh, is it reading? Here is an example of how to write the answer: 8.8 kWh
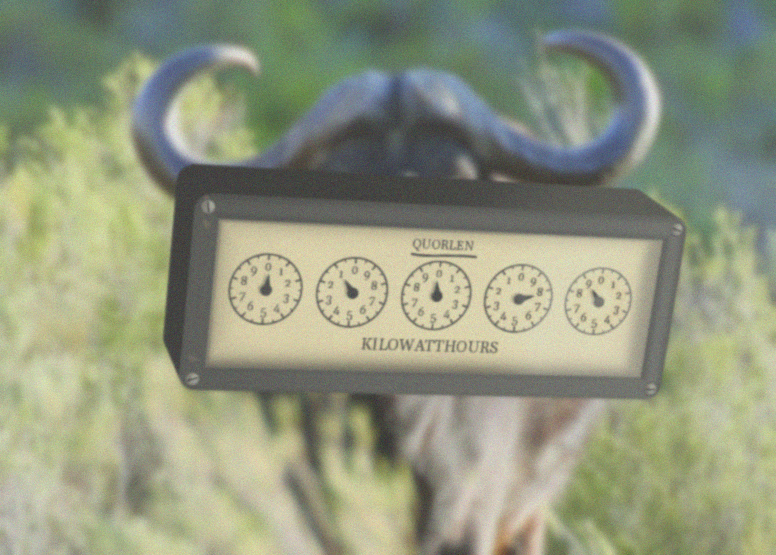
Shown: 979 kWh
